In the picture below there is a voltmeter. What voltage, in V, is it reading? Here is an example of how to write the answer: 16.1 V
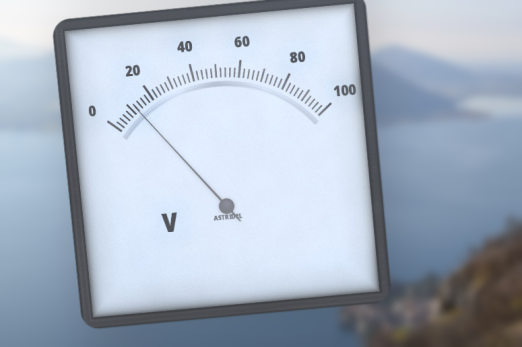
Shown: 12 V
